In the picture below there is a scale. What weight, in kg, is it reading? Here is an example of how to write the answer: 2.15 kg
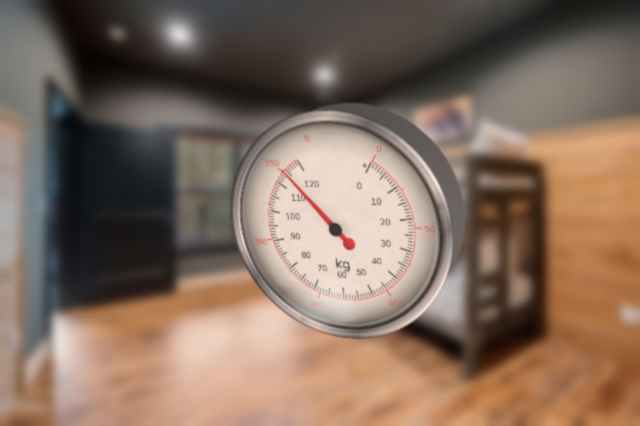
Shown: 115 kg
